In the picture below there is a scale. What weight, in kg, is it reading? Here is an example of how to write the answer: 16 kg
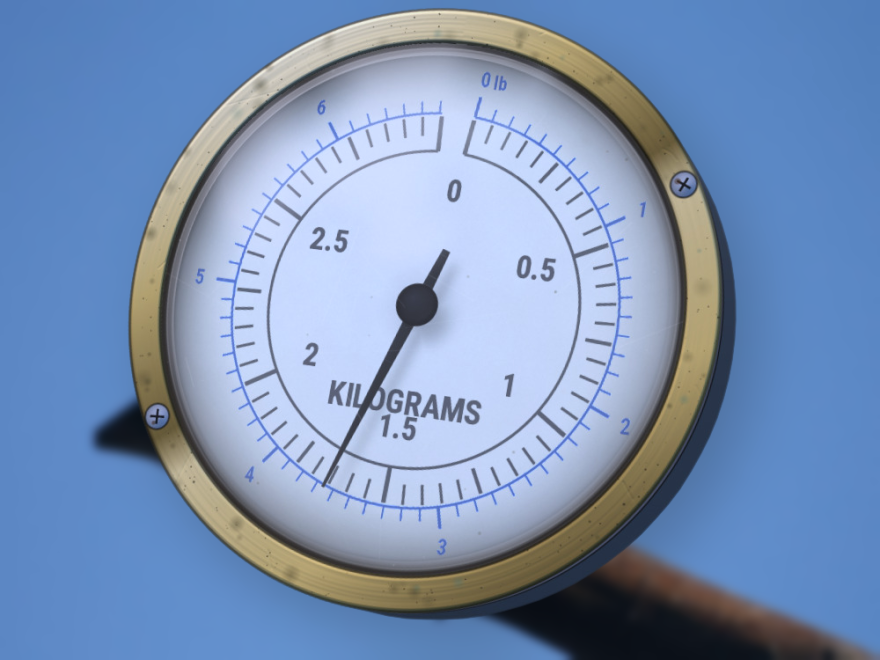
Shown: 1.65 kg
